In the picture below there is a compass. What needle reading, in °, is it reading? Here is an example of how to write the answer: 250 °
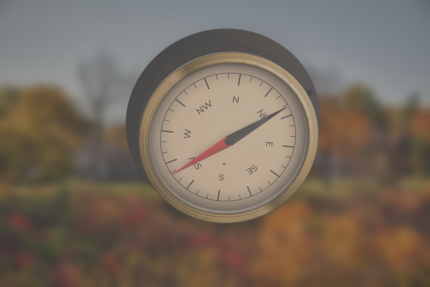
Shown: 230 °
